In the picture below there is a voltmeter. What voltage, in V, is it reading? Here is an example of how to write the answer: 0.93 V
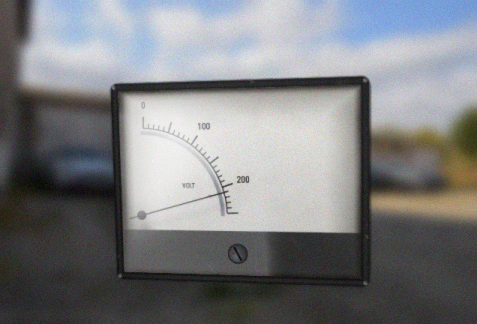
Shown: 210 V
